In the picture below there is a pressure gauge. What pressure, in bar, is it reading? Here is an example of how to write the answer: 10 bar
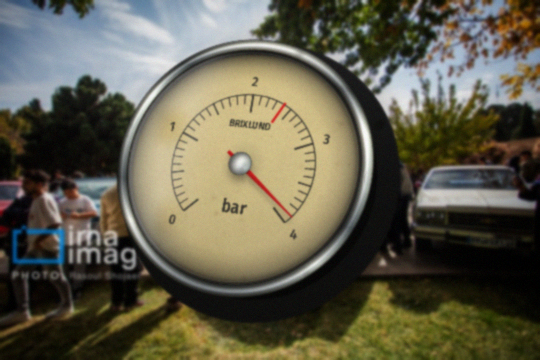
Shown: 3.9 bar
